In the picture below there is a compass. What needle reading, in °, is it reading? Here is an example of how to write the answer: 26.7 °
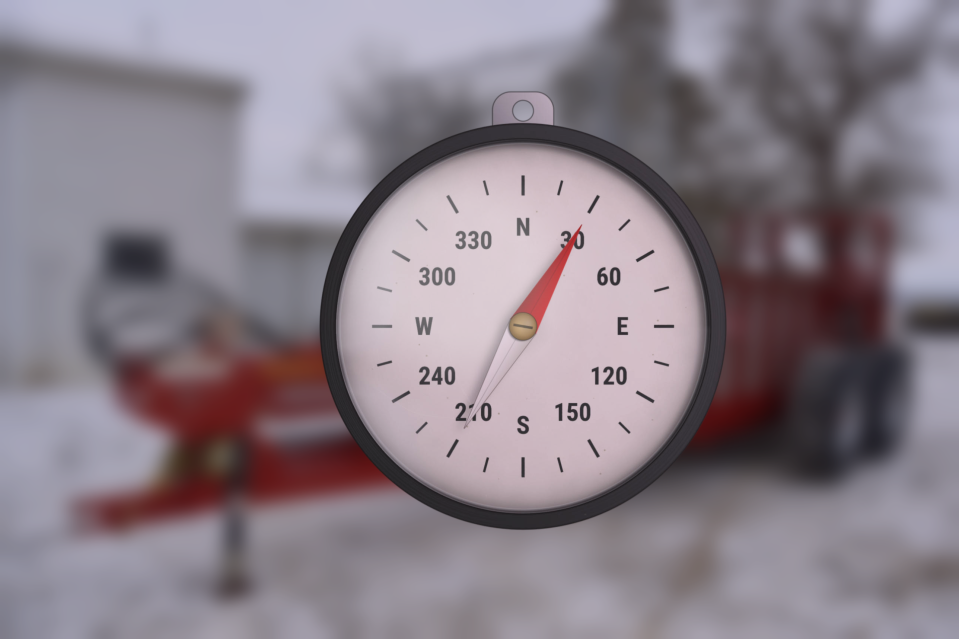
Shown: 30 °
